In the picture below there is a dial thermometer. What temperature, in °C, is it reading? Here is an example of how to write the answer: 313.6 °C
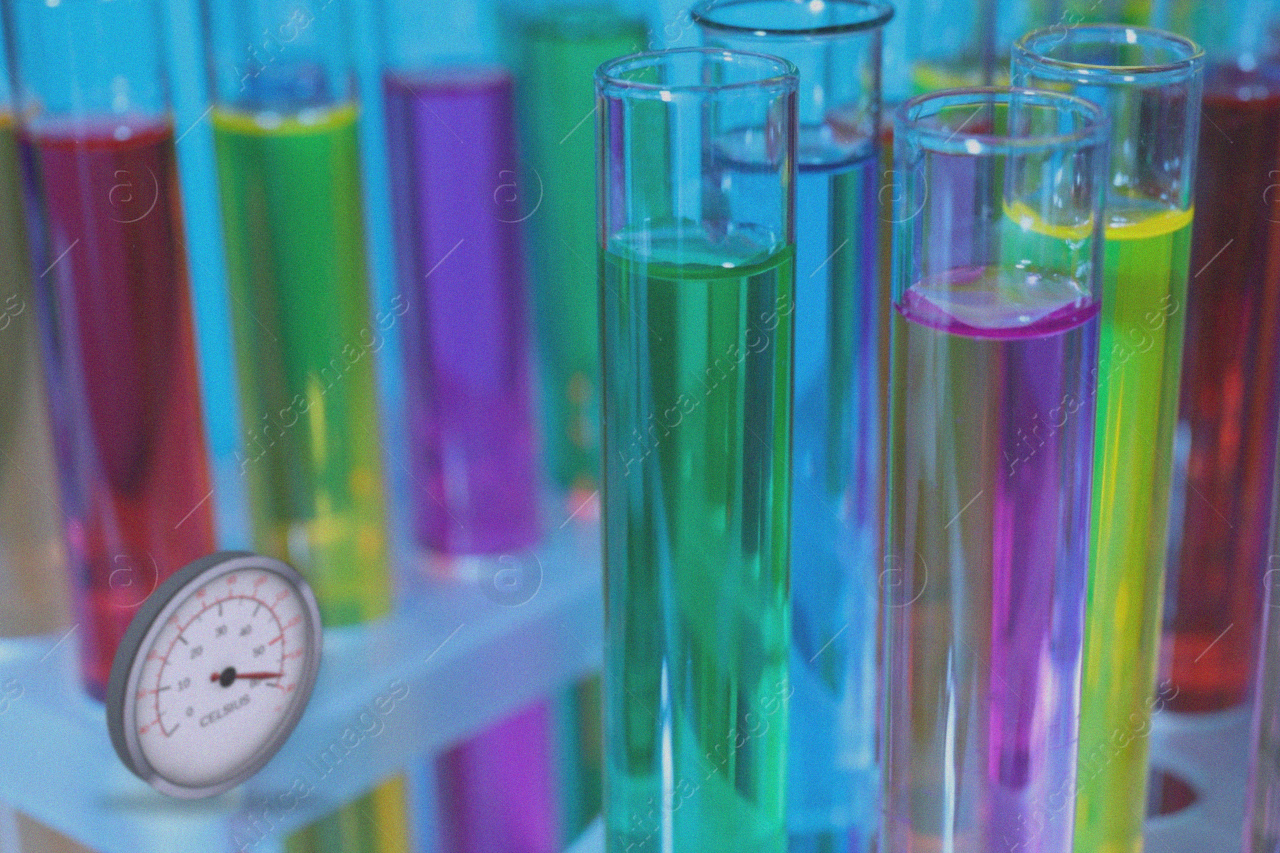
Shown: 57.5 °C
